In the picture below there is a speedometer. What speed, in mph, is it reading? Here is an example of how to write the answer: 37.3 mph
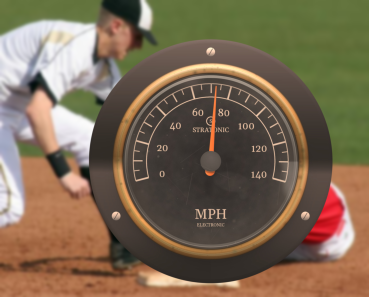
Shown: 72.5 mph
